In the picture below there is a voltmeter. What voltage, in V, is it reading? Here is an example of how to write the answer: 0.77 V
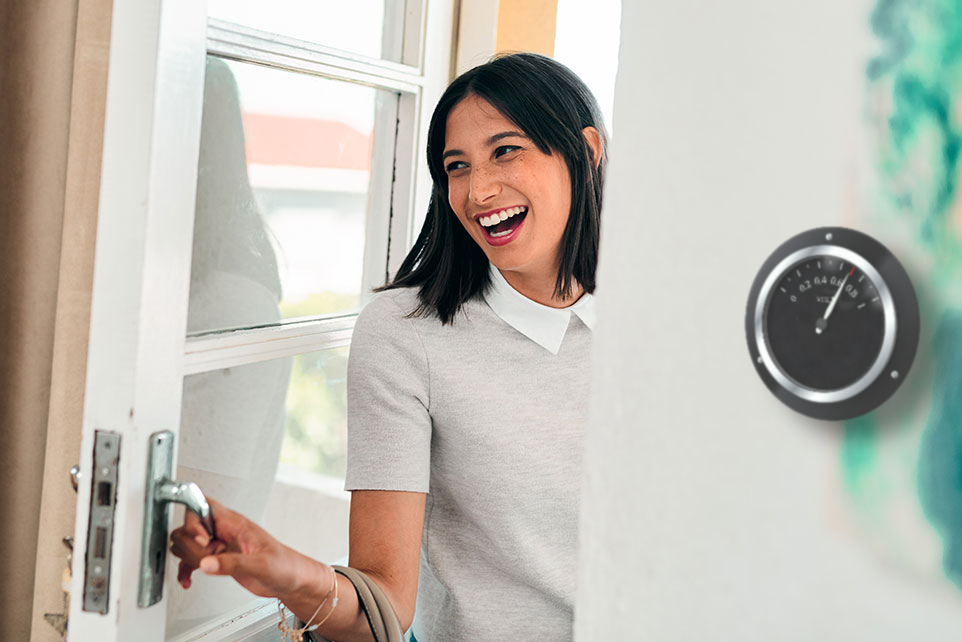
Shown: 0.7 V
